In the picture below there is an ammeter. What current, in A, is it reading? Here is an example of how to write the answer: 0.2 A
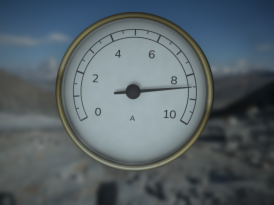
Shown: 8.5 A
